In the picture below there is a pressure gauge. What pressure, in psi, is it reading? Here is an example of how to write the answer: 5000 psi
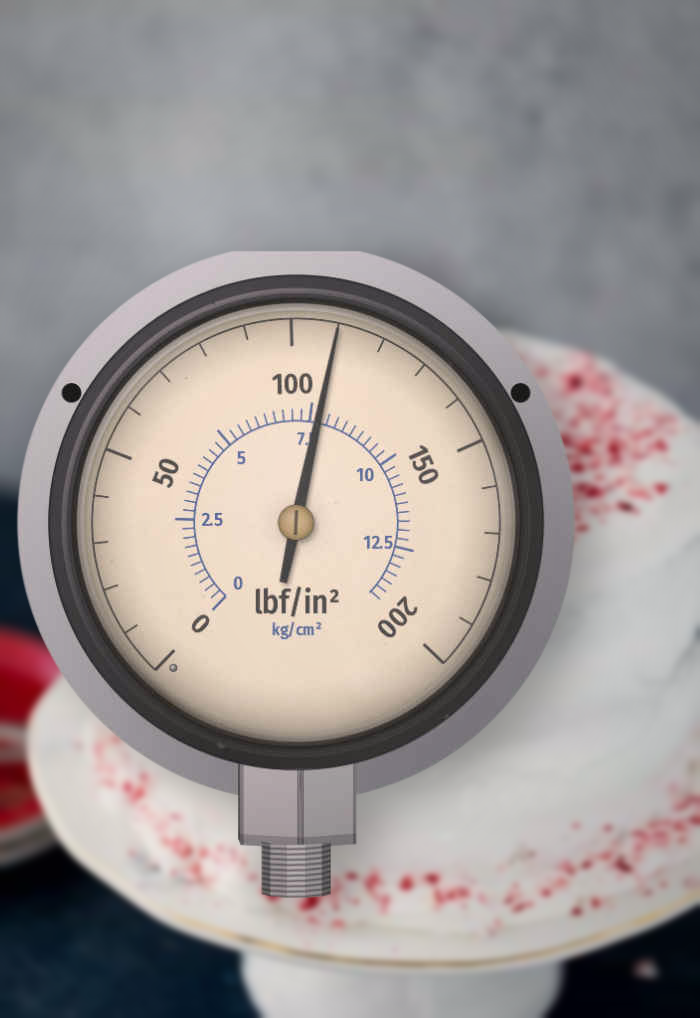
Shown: 110 psi
